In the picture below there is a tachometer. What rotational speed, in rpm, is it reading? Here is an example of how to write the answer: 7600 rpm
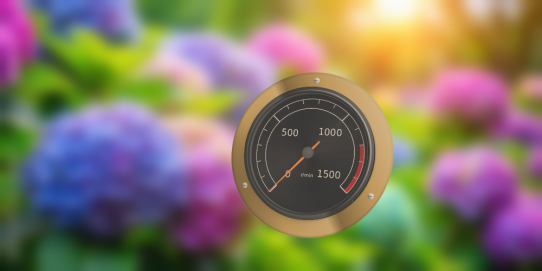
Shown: 0 rpm
